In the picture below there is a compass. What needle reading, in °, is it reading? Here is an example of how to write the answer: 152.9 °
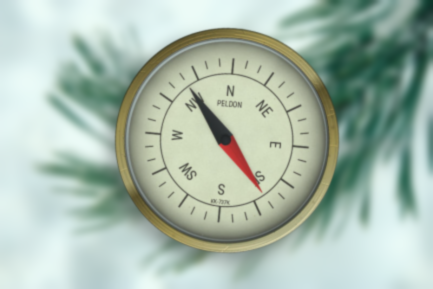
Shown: 140 °
